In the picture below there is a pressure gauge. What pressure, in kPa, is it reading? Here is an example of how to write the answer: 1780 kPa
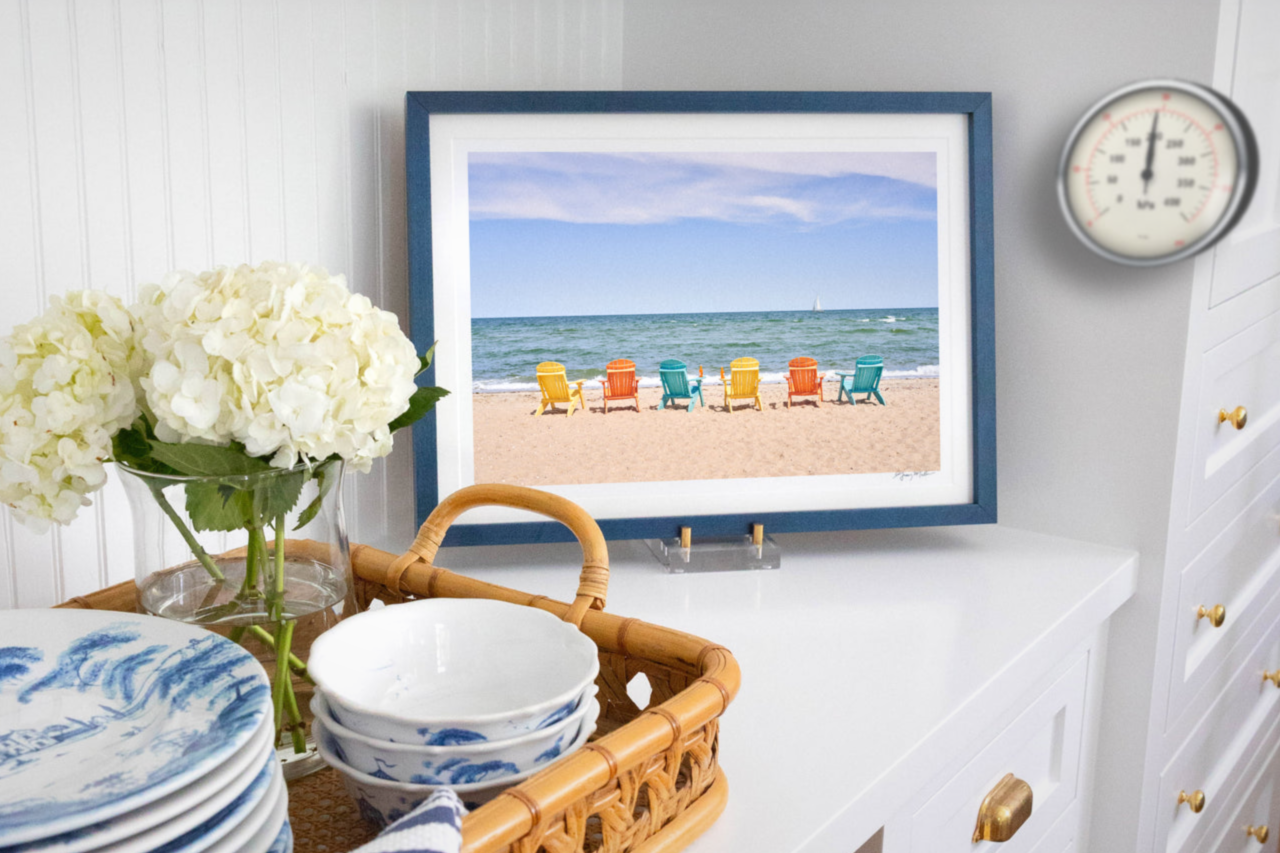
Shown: 200 kPa
